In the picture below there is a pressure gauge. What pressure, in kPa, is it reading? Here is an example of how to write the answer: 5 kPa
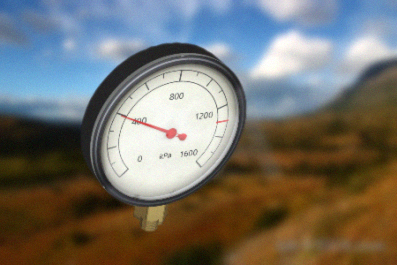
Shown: 400 kPa
